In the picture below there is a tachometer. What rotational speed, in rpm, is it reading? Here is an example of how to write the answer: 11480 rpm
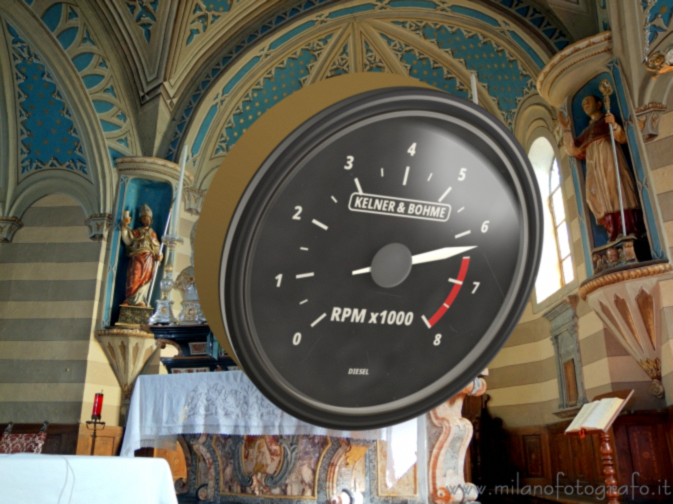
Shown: 6250 rpm
